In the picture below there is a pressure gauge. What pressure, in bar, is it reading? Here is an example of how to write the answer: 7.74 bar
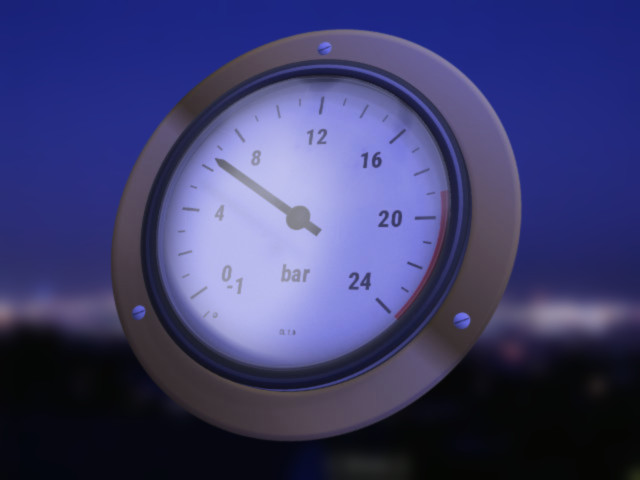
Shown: 6.5 bar
